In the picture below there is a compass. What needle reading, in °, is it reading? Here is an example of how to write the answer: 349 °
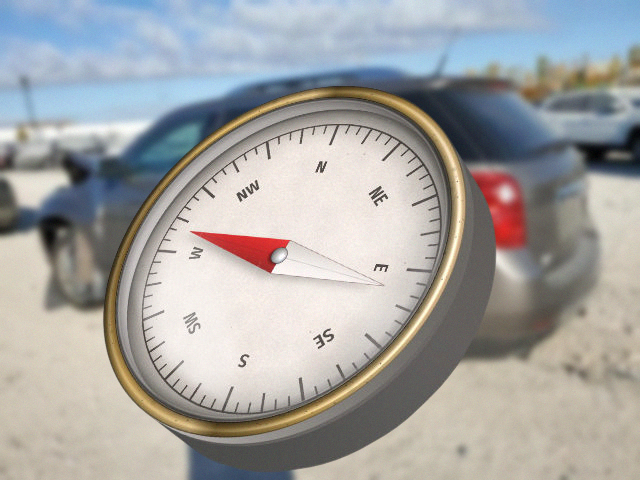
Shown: 280 °
